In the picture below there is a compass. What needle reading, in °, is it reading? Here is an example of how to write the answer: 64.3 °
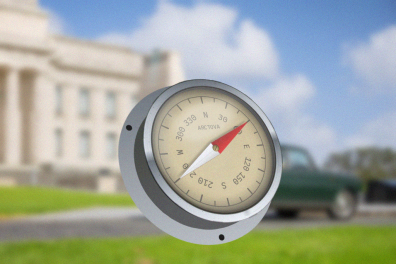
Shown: 60 °
